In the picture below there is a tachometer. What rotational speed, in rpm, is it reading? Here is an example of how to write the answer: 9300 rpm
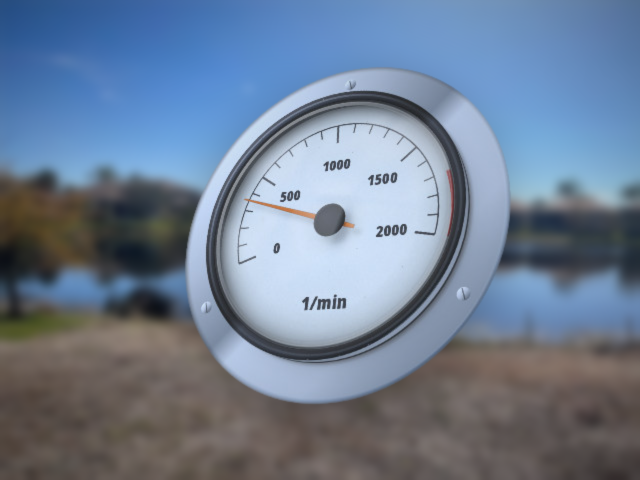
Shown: 350 rpm
